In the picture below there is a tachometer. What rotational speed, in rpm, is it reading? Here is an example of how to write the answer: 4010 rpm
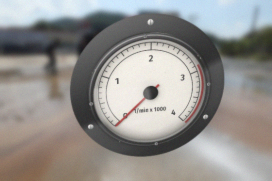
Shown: 0 rpm
